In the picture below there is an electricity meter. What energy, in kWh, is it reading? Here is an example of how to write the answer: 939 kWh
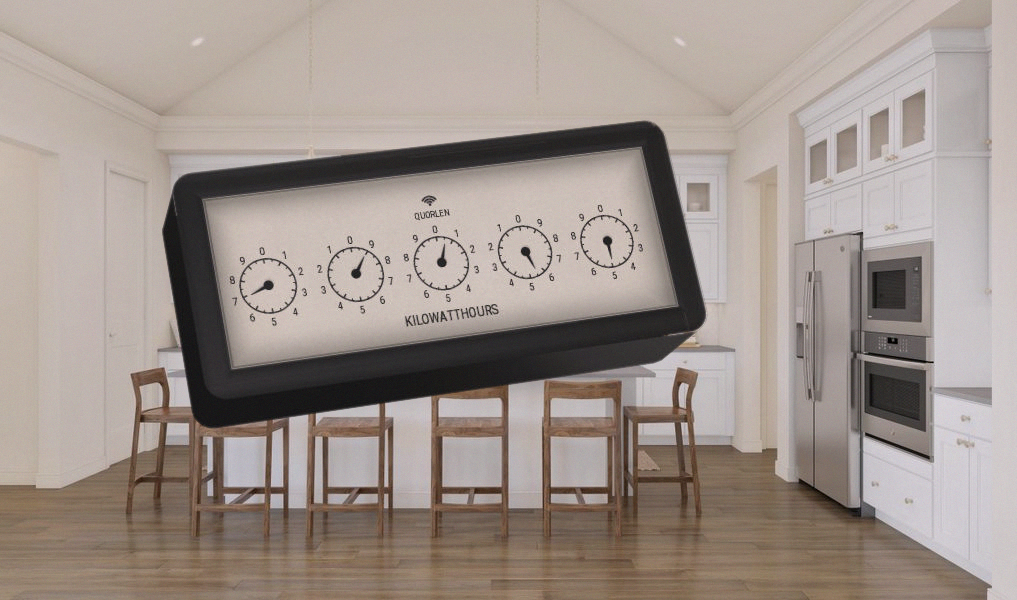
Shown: 69055 kWh
